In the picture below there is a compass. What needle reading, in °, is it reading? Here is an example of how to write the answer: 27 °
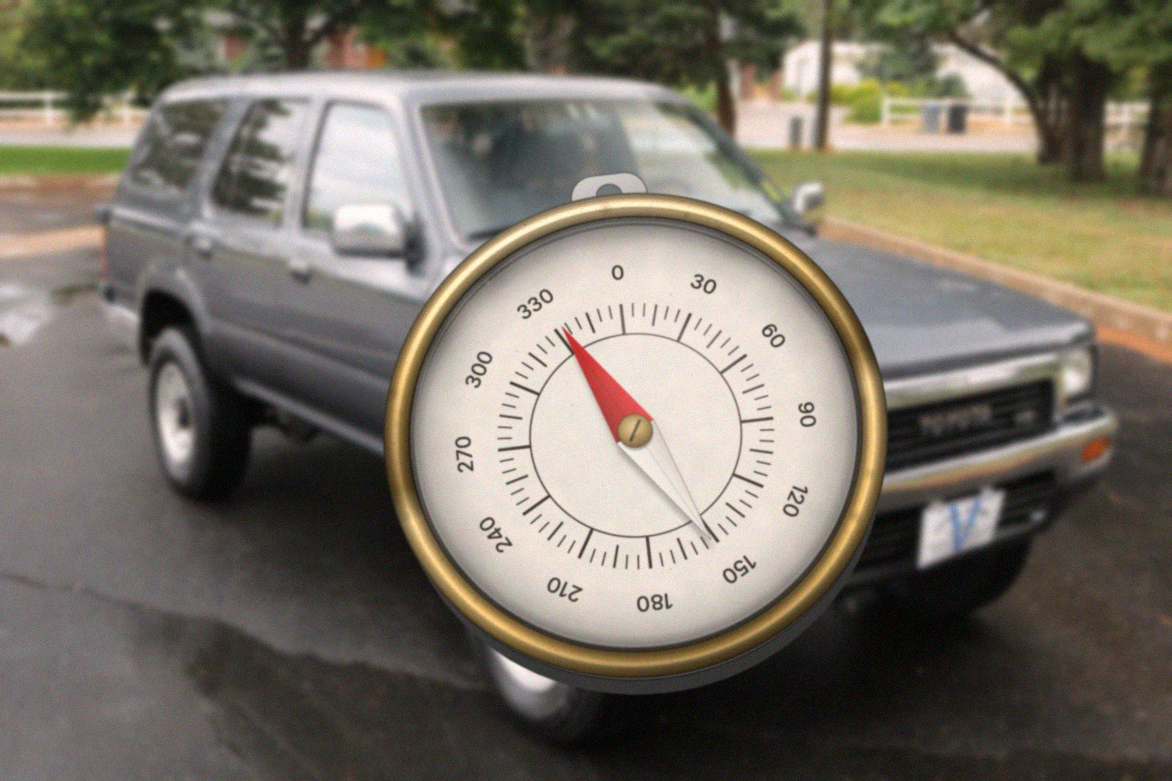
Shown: 332.5 °
